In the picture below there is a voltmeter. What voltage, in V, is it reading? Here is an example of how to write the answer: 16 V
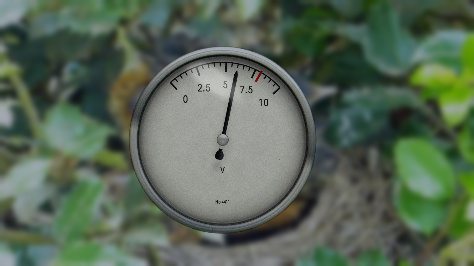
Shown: 6 V
